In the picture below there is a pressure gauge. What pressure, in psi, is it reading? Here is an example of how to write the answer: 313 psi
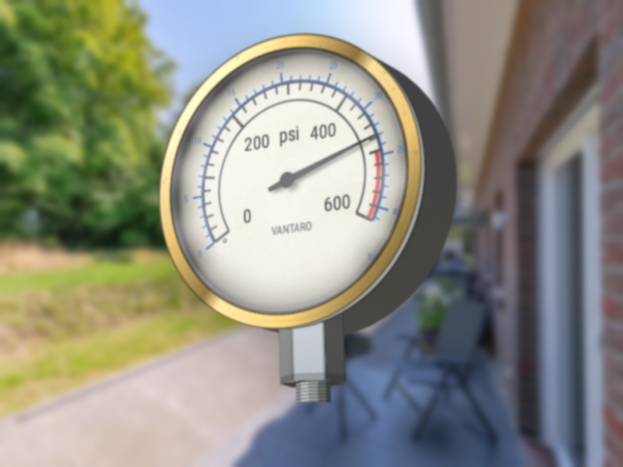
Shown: 480 psi
